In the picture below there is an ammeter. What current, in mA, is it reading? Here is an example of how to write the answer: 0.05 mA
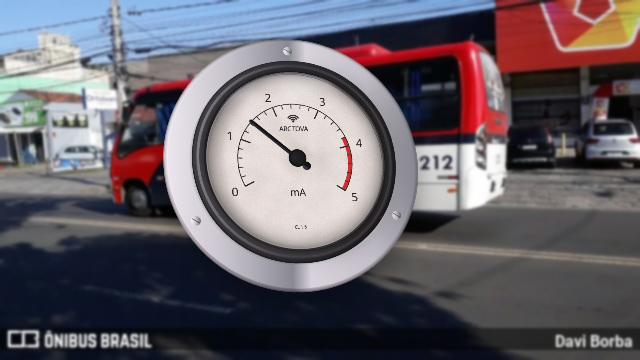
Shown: 1.4 mA
